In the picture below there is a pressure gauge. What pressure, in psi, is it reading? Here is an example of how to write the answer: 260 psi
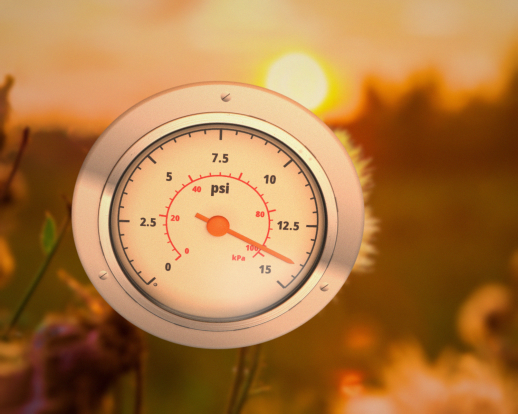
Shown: 14 psi
